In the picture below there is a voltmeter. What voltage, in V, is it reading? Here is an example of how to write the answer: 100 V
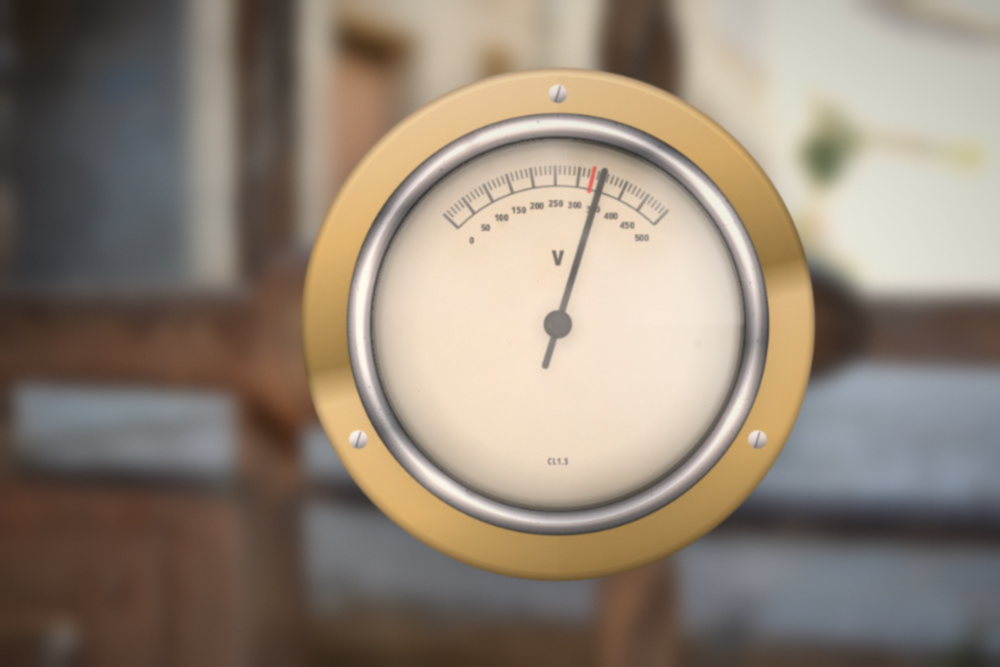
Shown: 350 V
